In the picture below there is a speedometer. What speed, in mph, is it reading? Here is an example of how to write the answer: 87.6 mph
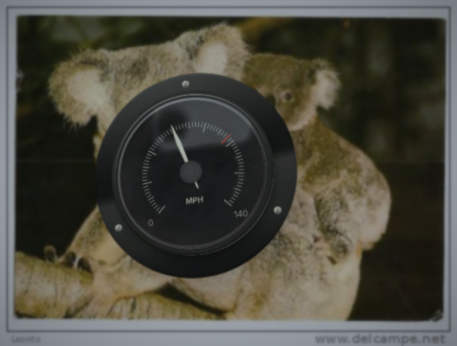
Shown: 60 mph
